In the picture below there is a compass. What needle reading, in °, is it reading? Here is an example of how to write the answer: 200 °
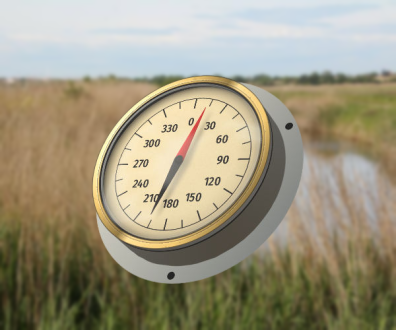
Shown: 15 °
